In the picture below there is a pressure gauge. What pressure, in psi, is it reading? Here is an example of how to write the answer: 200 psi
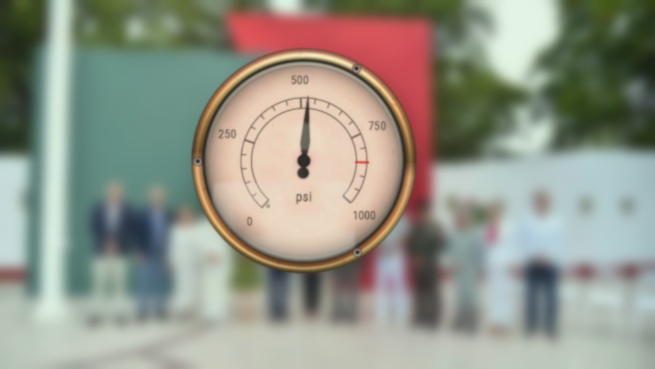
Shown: 525 psi
